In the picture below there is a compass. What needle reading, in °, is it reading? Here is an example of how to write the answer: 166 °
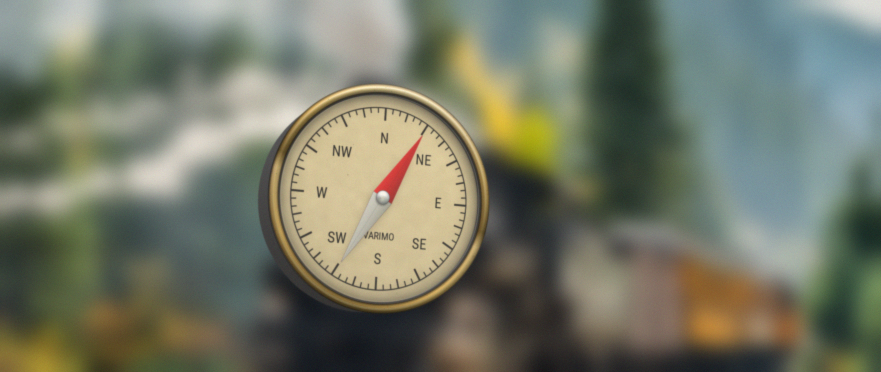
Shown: 30 °
